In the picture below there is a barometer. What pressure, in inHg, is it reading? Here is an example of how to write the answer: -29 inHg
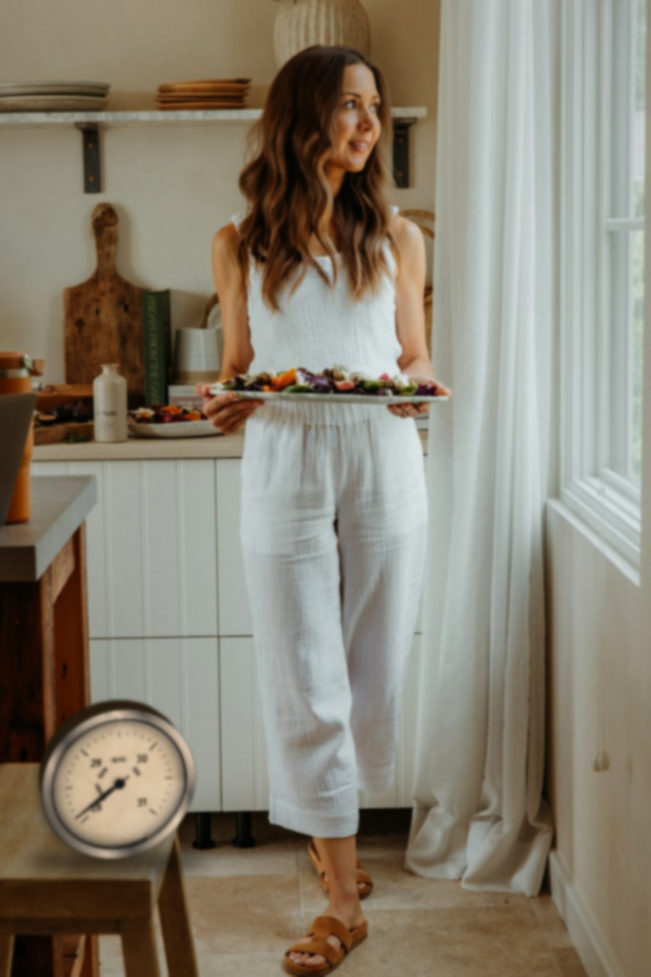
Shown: 28.1 inHg
